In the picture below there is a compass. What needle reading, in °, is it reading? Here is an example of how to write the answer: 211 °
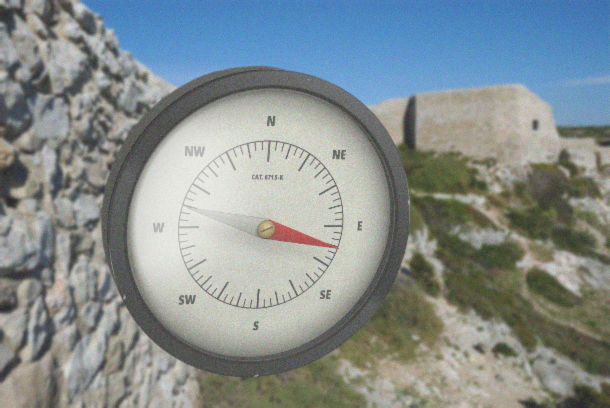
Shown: 105 °
